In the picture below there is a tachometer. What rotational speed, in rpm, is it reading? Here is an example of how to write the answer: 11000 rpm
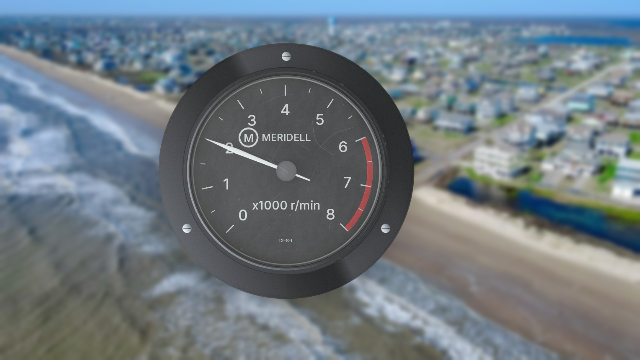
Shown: 2000 rpm
